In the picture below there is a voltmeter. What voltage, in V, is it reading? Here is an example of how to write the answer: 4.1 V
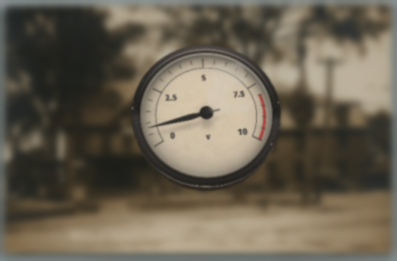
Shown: 0.75 V
